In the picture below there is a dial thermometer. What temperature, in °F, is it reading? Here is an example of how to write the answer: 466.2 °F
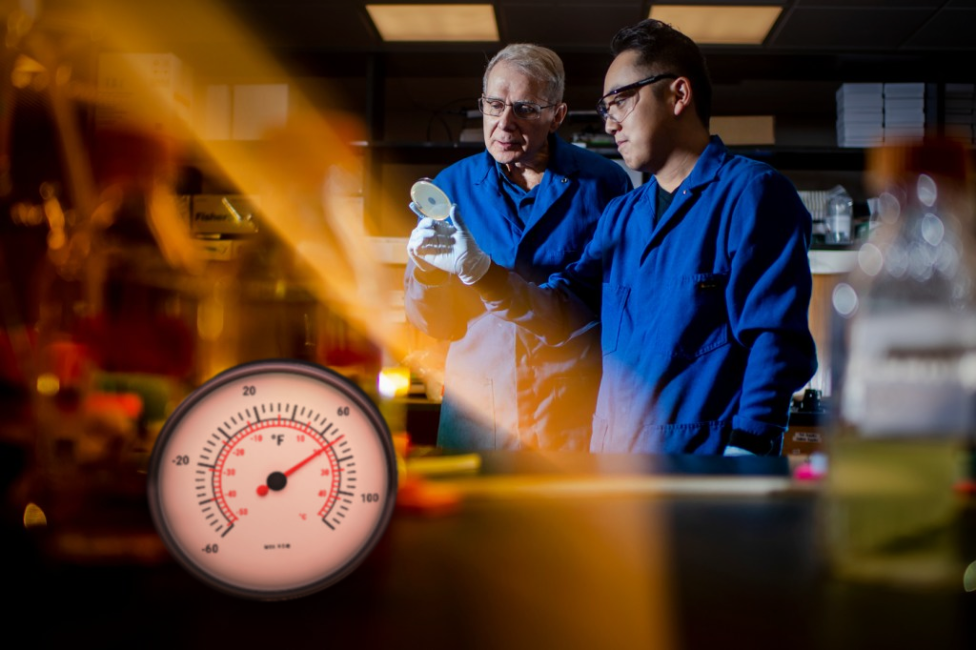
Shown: 68 °F
